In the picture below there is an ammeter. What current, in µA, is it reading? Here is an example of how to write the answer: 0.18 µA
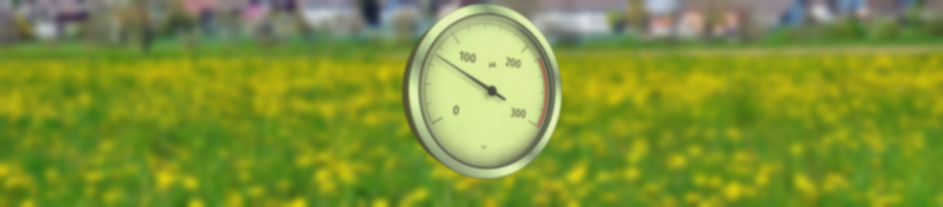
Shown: 70 µA
